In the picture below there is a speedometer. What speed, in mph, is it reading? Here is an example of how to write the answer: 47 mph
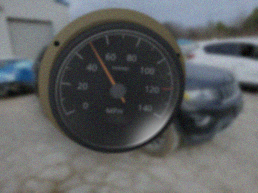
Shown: 50 mph
